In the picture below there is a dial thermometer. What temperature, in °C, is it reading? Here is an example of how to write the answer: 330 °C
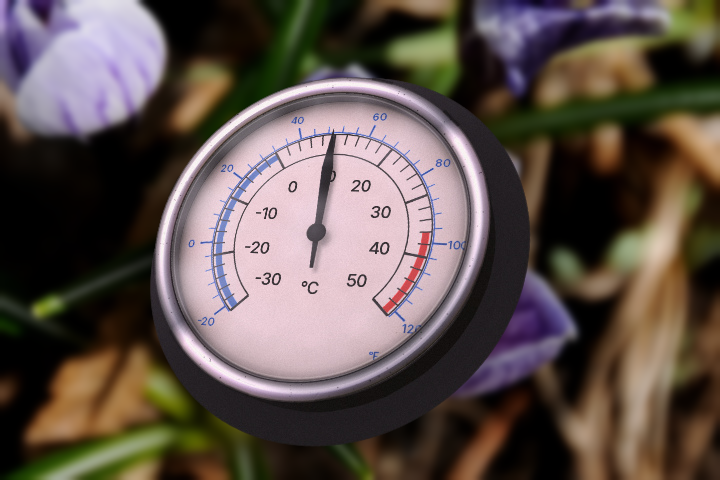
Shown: 10 °C
